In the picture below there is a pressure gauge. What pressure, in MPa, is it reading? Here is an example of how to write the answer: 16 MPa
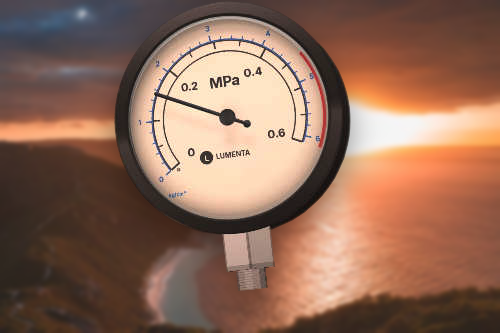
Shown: 0.15 MPa
